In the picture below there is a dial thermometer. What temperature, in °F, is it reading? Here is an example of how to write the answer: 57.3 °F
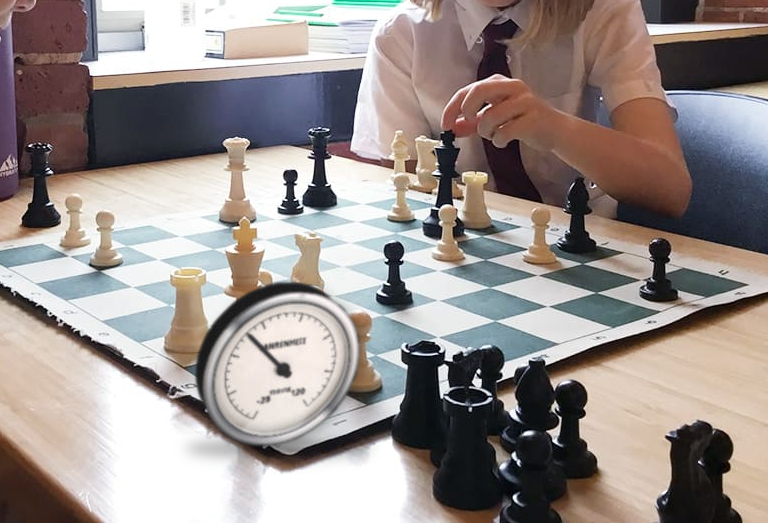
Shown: 32 °F
